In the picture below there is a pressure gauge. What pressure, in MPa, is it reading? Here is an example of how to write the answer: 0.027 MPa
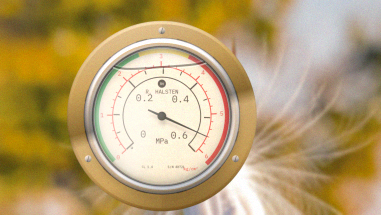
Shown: 0.55 MPa
